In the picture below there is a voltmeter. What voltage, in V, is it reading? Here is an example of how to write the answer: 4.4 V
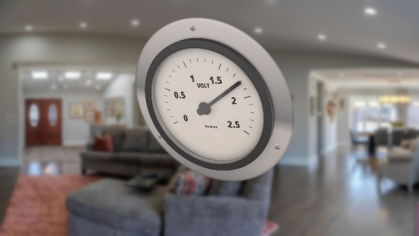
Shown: 1.8 V
